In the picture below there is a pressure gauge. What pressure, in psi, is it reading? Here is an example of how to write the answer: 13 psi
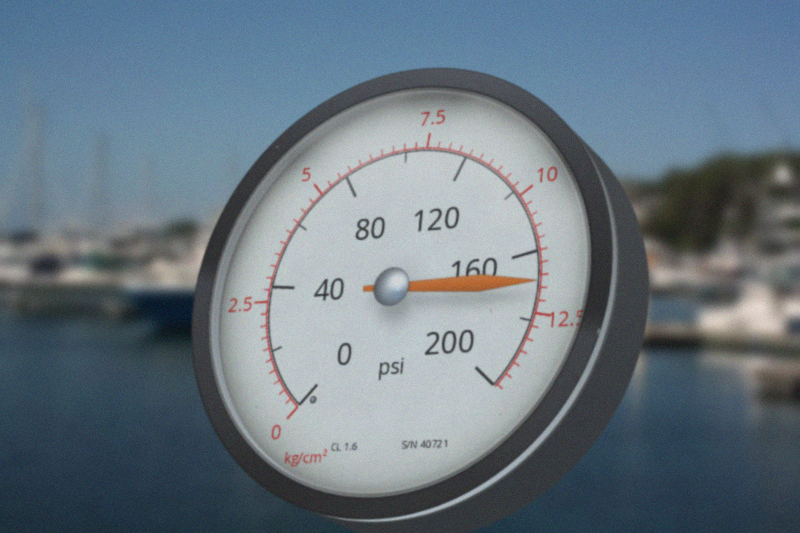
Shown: 170 psi
